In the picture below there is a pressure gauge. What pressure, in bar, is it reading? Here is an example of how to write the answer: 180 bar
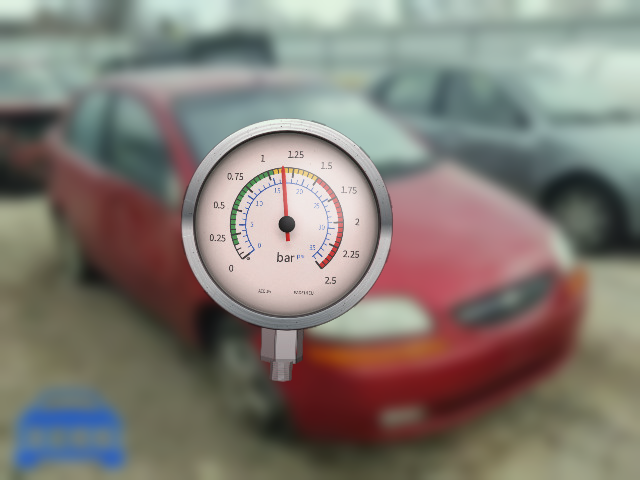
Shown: 1.15 bar
